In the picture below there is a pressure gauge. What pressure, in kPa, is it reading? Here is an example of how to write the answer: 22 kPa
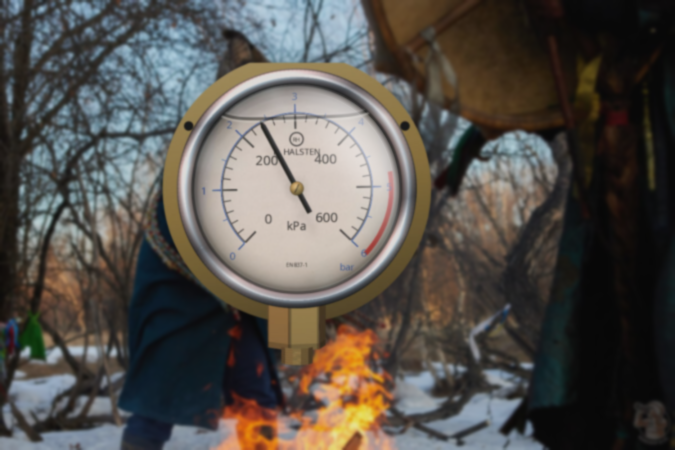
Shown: 240 kPa
